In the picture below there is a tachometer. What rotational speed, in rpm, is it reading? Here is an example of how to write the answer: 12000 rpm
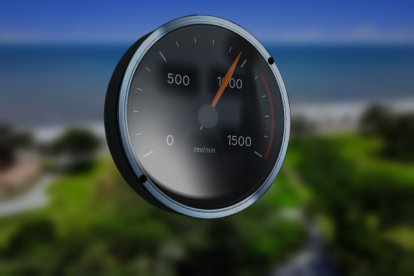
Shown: 950 rpm
